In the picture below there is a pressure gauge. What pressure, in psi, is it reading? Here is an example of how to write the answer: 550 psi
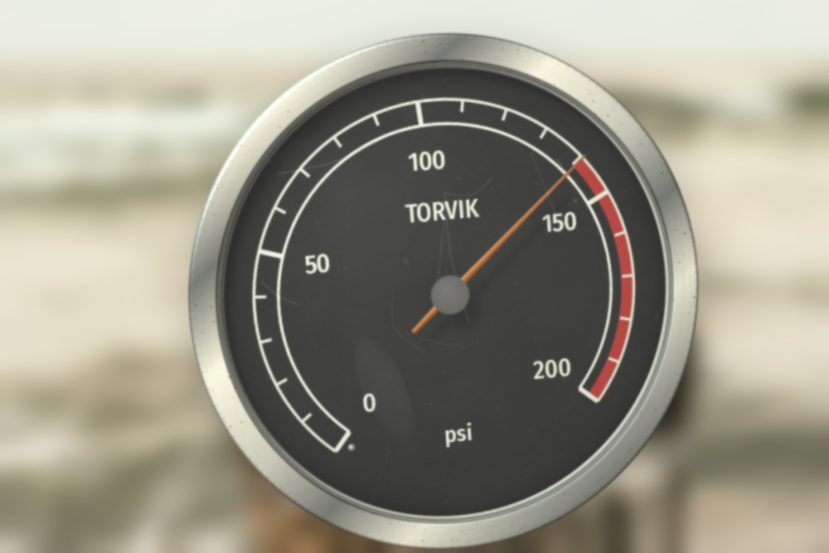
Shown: 140 psi
